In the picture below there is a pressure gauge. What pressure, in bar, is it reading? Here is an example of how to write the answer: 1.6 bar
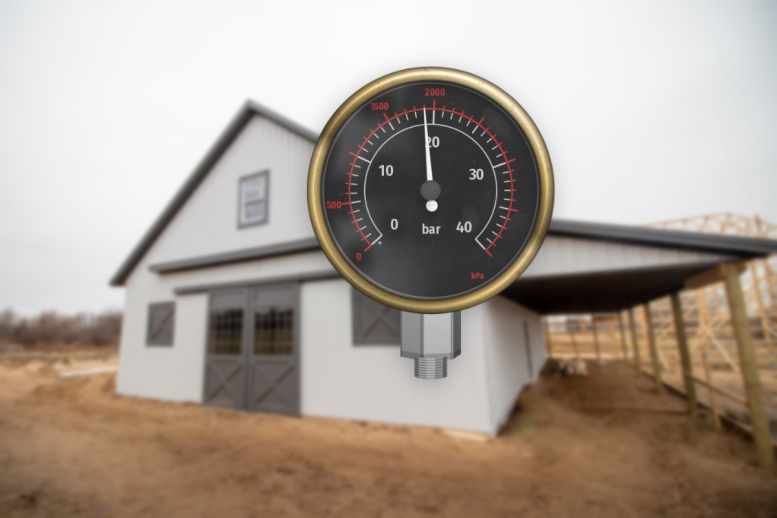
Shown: 19 bar
